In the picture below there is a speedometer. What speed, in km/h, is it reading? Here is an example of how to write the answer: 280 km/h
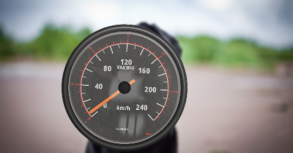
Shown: 5 km/h
